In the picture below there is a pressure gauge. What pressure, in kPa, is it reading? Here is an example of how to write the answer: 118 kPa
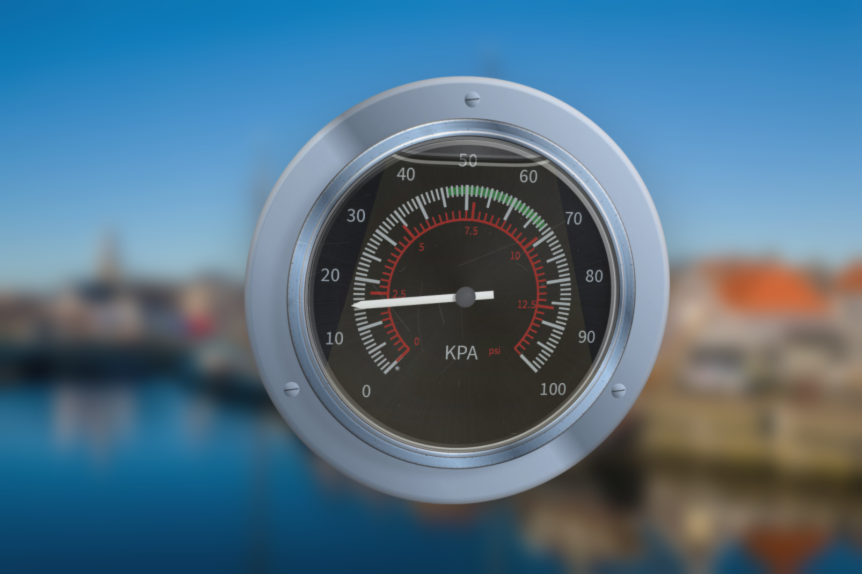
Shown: 15 kPa
